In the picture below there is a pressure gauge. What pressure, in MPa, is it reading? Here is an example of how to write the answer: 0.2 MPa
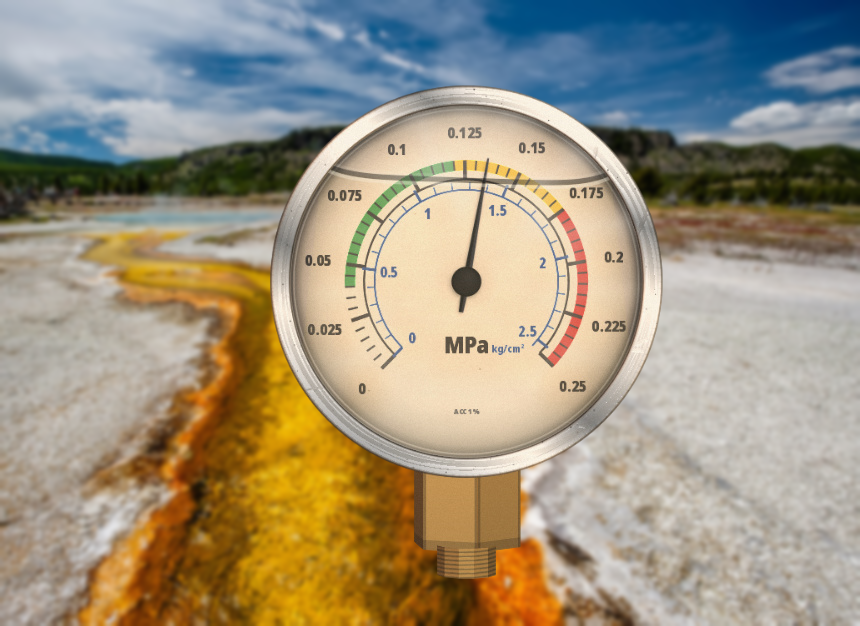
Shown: 0.135 MPa
